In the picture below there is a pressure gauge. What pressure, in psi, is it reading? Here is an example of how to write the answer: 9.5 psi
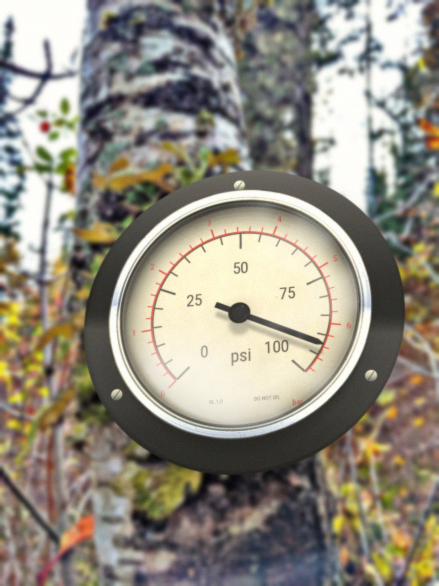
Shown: 92.5 psi
